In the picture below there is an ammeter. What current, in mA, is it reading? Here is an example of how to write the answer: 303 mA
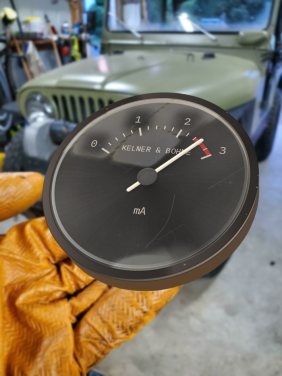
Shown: 2.6 mA
